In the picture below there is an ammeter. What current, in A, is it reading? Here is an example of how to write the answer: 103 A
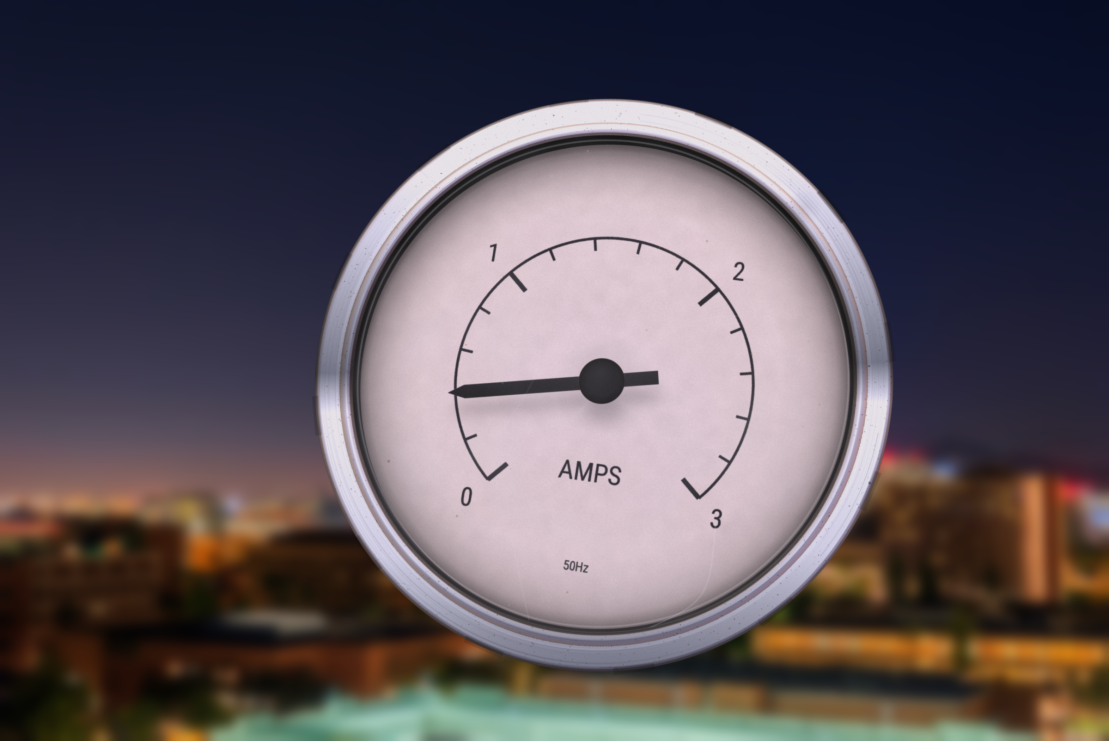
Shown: 0.4 A
